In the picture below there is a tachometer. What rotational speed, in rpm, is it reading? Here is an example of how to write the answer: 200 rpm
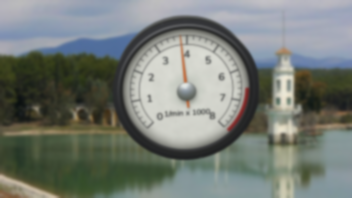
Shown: 3800 rpm
